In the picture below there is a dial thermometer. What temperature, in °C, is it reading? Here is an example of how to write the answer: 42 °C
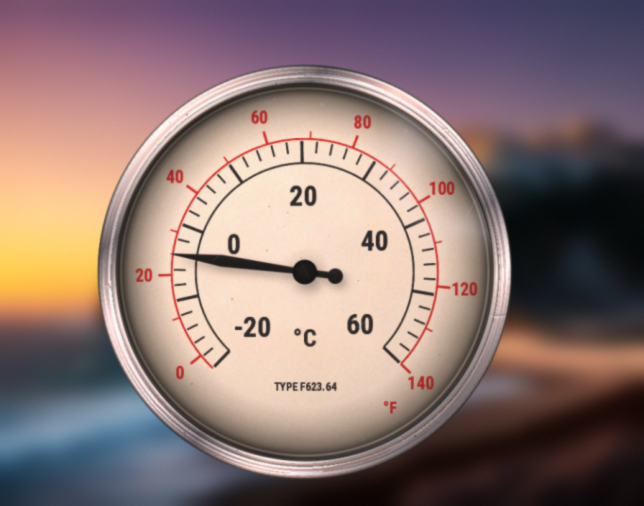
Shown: -4 °C
